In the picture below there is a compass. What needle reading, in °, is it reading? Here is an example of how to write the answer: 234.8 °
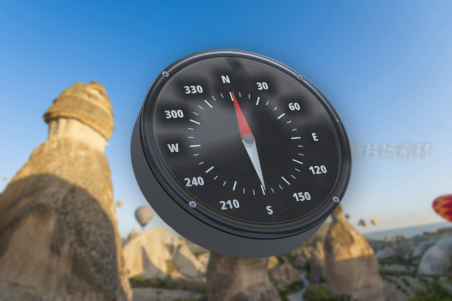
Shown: 0 °
